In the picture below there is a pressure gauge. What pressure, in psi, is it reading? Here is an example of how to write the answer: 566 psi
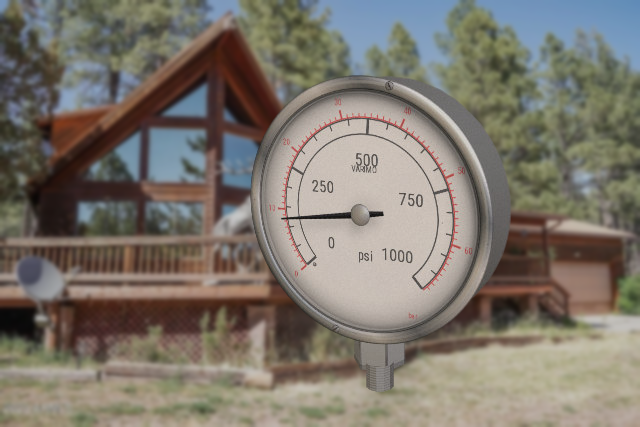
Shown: 125 psi
